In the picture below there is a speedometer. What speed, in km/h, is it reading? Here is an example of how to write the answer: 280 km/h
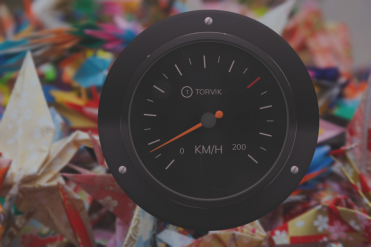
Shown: 15 km/h
